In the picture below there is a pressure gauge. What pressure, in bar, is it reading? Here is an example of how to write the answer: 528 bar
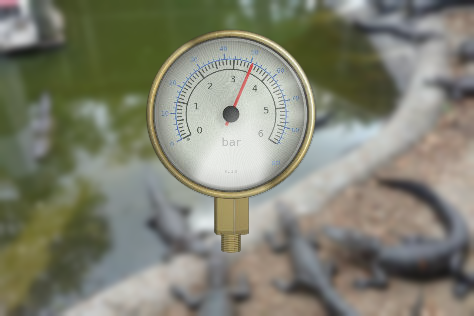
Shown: 3.5 bar
